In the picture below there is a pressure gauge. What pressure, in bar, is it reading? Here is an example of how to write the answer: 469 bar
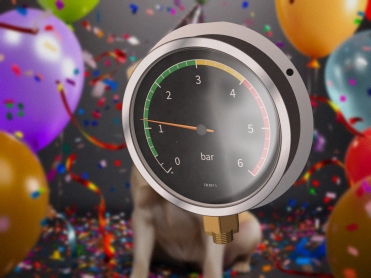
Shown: 1.2 bar
